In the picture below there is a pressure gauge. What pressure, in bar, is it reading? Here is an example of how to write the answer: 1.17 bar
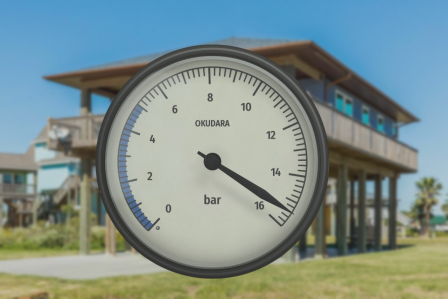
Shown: 15.4 bar
